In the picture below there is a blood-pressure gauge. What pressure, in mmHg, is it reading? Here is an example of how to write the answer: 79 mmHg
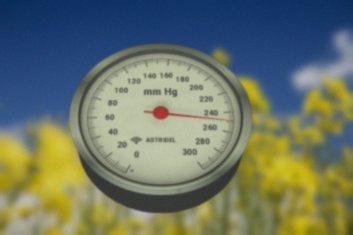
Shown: 250 mmHg
